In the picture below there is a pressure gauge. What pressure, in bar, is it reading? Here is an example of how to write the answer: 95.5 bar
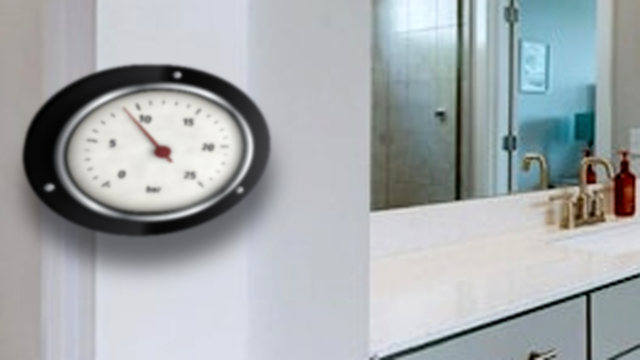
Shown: 9 bar
